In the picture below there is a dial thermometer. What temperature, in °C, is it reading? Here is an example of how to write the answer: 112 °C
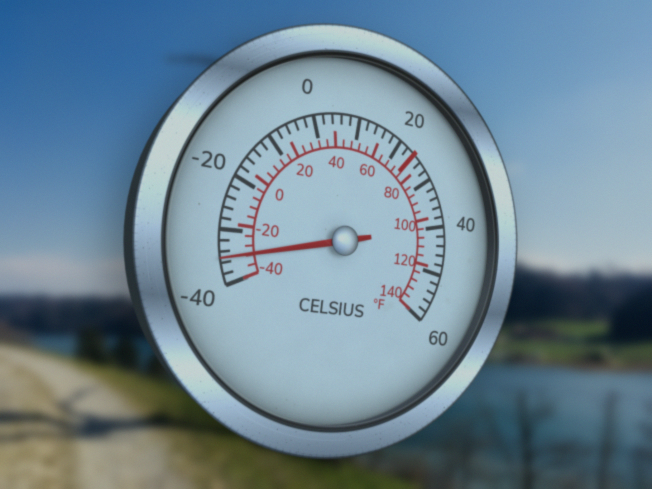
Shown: -35 °C
